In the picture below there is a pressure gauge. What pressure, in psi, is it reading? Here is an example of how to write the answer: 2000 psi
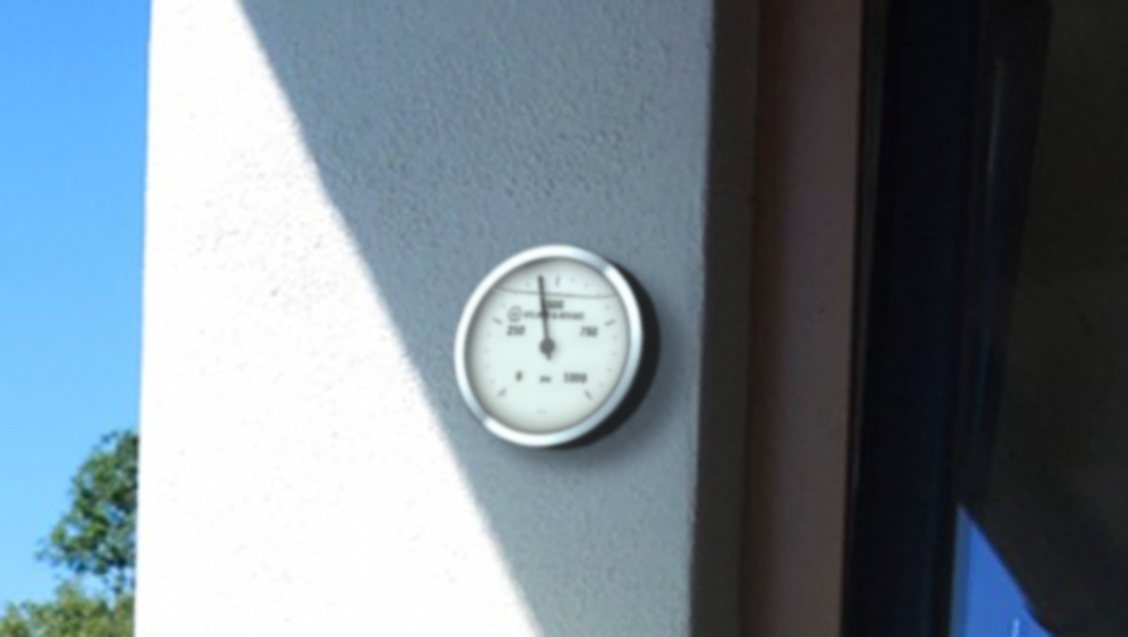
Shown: 450 psi
